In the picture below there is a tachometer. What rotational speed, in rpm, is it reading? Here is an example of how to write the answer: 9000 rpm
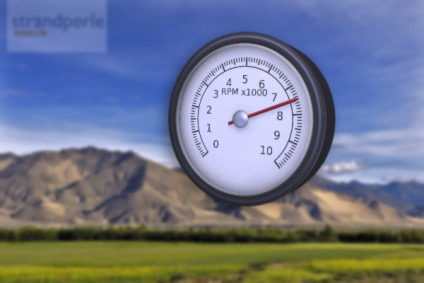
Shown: 7500 rpm
